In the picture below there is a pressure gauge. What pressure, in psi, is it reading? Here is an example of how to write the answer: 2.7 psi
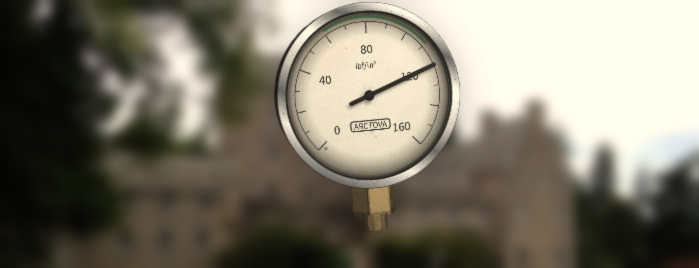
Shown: 120 psi
